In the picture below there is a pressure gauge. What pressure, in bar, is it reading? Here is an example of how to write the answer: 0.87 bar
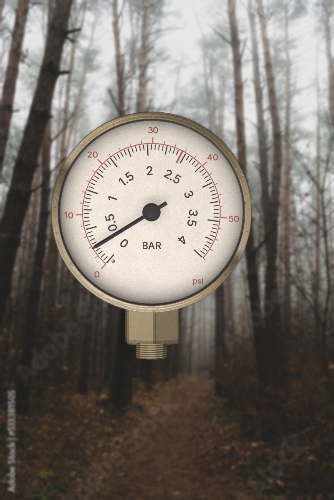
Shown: 0.25 bar
